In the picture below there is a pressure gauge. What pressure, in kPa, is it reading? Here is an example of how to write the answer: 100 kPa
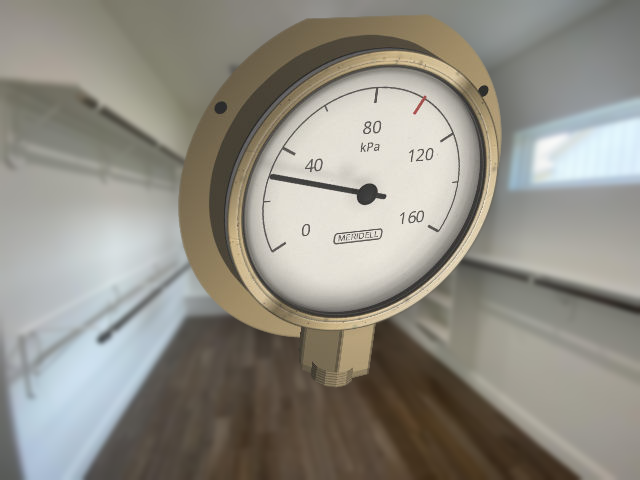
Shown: 30 kPa
